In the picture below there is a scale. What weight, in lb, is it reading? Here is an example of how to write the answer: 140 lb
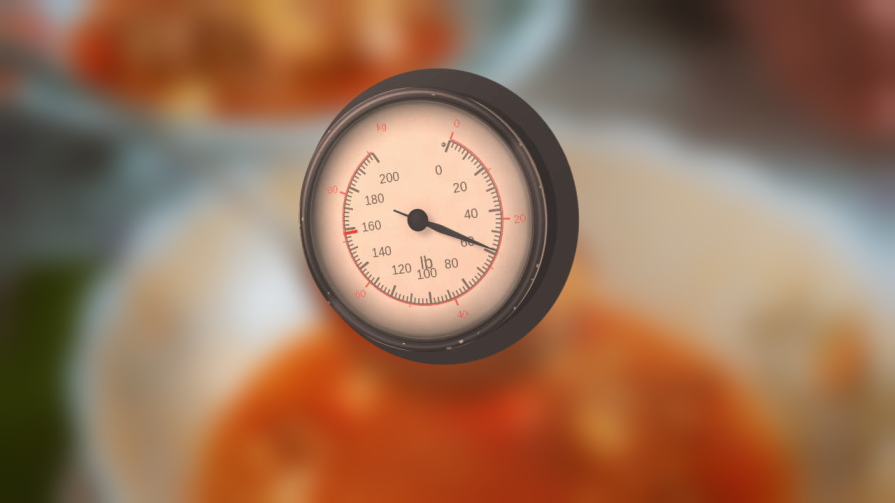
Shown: 58 lb
